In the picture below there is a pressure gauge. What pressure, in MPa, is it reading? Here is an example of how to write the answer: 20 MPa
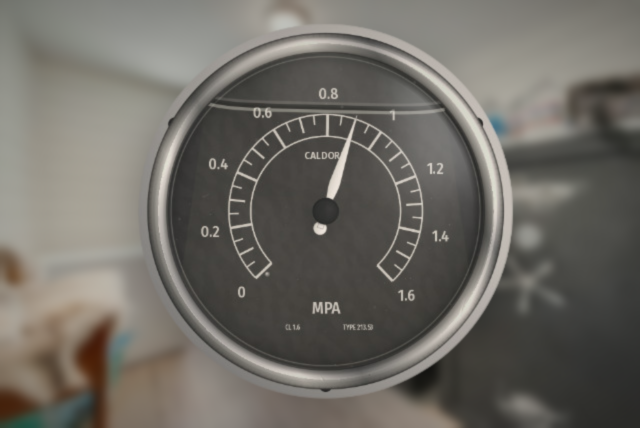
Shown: 0.9 MPa
